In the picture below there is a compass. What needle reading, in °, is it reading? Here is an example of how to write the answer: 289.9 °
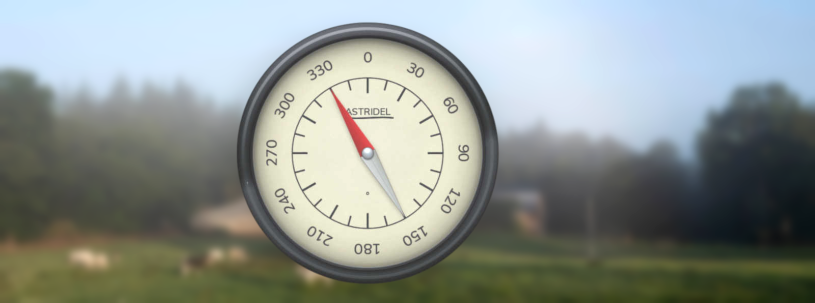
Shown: 330 °
